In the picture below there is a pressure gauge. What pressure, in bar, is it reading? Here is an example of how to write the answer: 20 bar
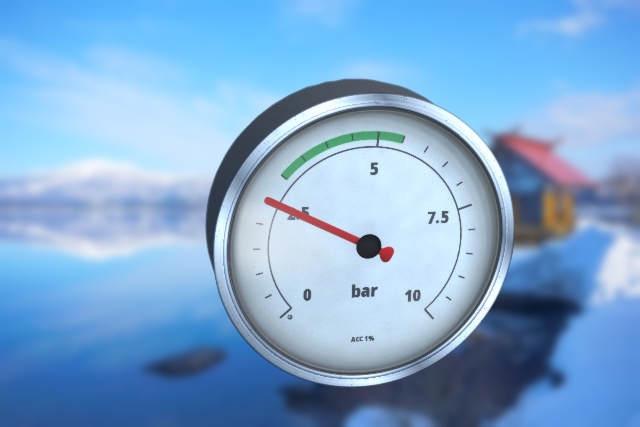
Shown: 2.5 bar
